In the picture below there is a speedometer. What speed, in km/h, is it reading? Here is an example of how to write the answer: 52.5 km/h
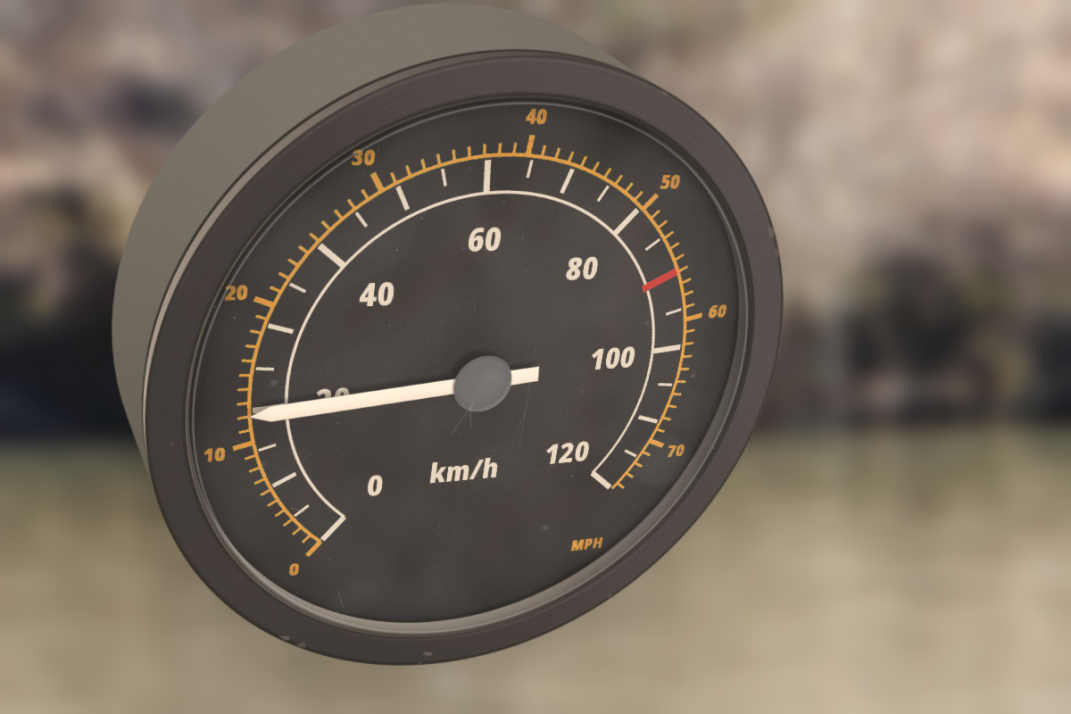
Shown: 20 km/h
